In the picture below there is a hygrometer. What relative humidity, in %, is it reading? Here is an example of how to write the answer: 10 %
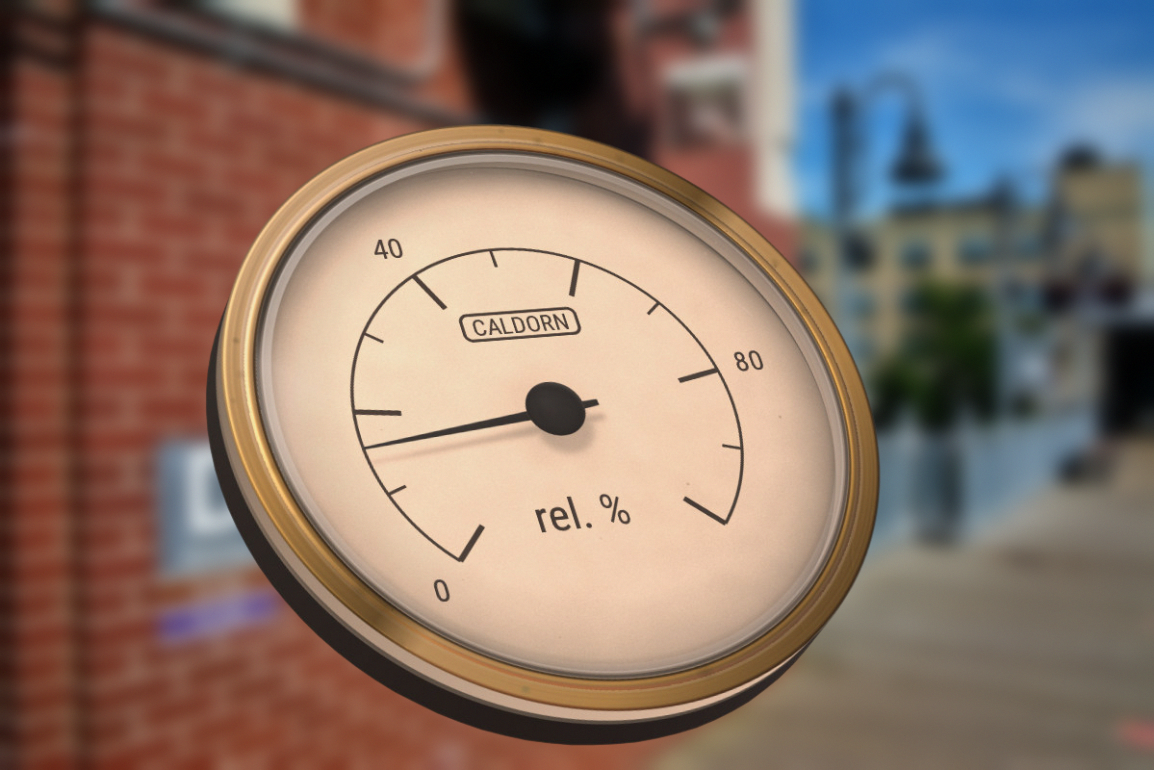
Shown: 15 %
